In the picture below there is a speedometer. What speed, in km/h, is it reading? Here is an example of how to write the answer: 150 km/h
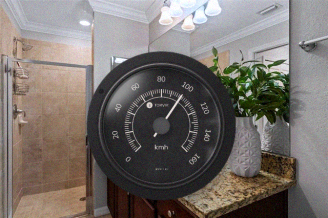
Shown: 100 km/h
